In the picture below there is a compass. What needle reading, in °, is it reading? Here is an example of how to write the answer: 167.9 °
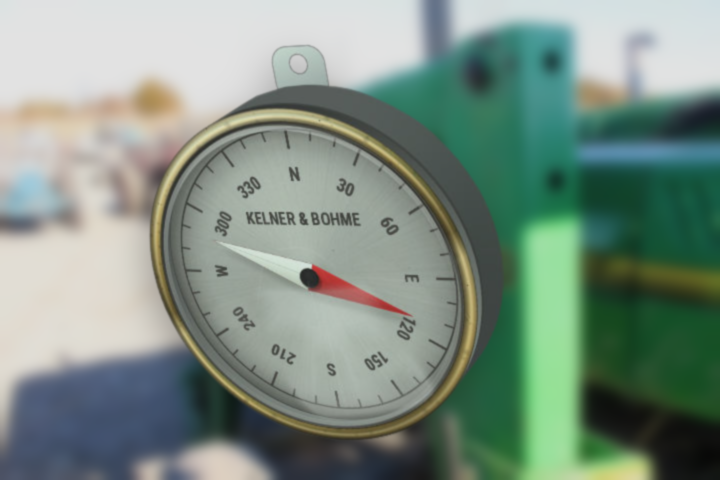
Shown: 110 °
